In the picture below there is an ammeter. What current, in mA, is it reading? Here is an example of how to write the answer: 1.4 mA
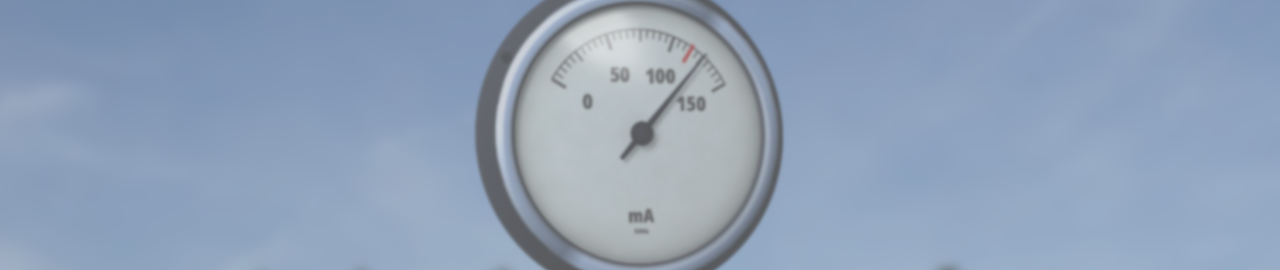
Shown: 125 mA
